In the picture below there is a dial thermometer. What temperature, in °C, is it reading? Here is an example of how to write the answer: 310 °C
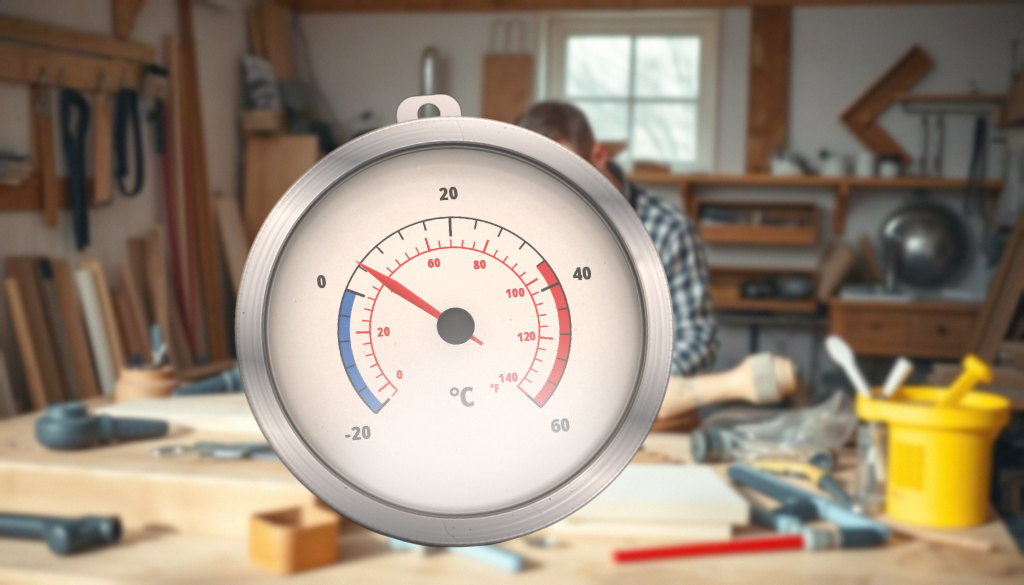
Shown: 4 °C
